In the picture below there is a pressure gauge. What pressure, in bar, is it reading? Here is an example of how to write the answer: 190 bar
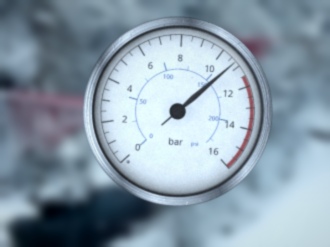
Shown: 10.75 bar
